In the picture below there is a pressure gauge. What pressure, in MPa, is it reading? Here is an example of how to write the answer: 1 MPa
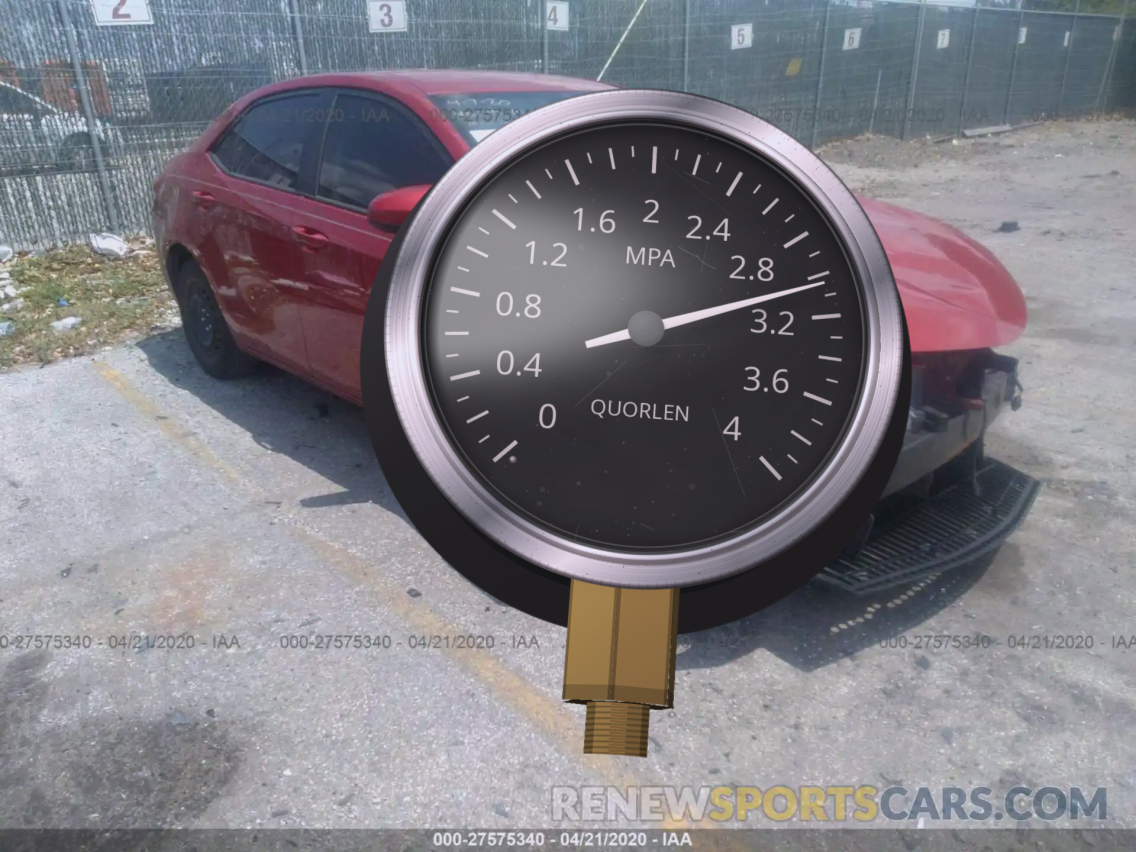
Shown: 3.05 MPa
